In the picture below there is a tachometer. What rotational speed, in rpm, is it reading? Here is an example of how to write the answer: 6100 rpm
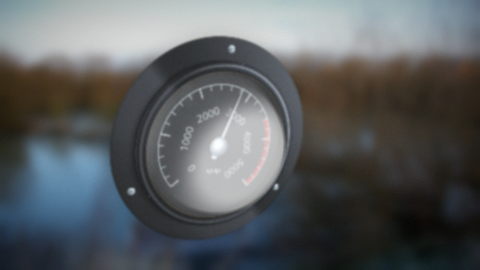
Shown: 2800 rpm
